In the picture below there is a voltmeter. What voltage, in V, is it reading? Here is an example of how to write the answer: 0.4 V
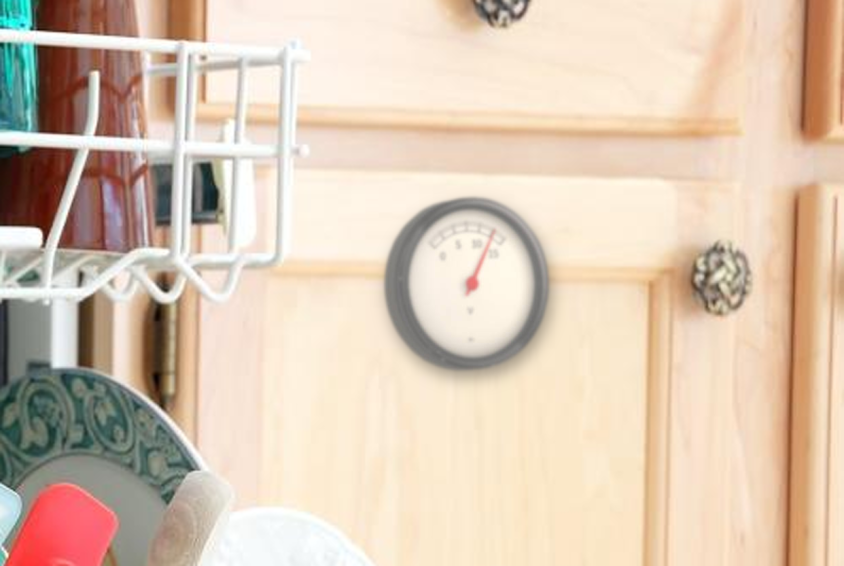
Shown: 12.5 V
